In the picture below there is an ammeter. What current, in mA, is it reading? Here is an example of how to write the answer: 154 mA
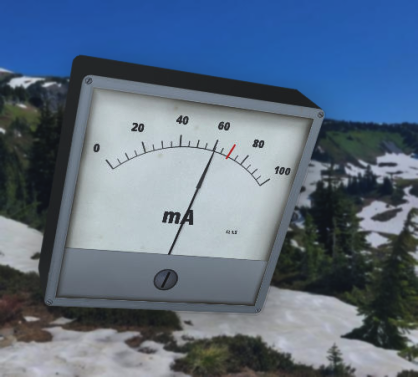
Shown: 60 mA
